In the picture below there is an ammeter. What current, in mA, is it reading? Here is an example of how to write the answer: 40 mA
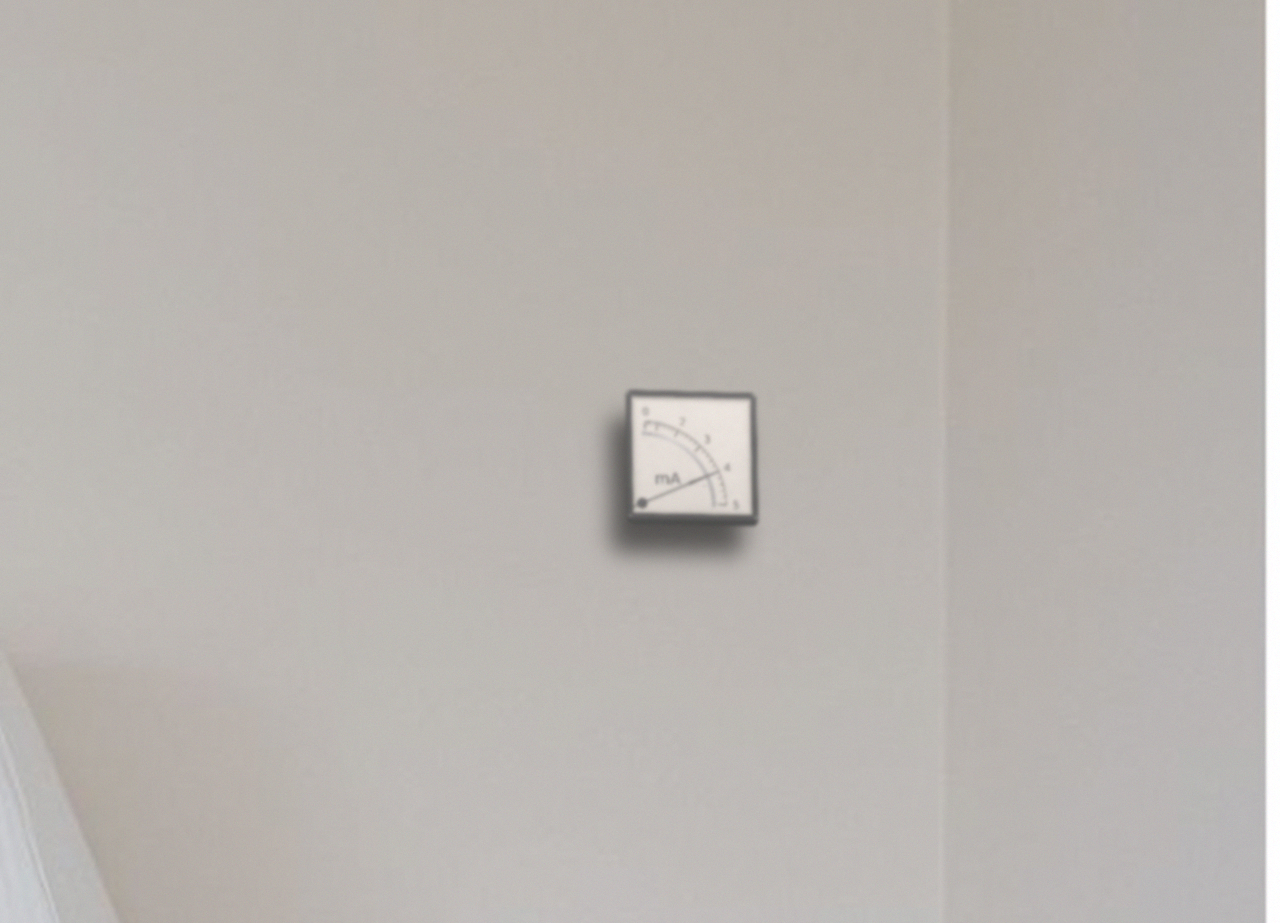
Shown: 4 mA
